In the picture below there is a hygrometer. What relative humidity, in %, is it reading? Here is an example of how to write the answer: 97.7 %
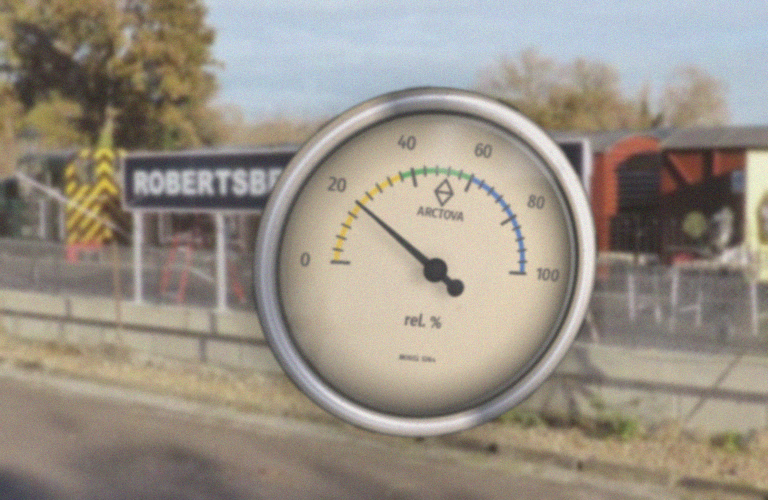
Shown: 20 %
